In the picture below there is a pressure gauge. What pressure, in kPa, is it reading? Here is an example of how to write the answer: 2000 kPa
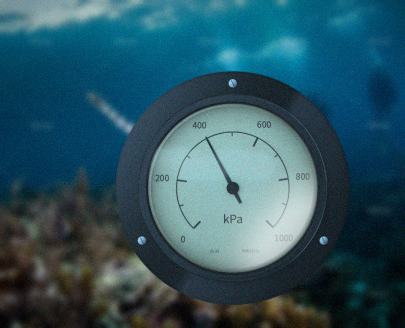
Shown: 400 kPa
